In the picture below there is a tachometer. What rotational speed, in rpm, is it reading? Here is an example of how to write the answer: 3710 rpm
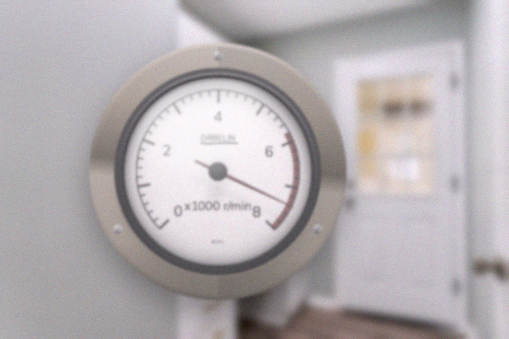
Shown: 7400 rpm
